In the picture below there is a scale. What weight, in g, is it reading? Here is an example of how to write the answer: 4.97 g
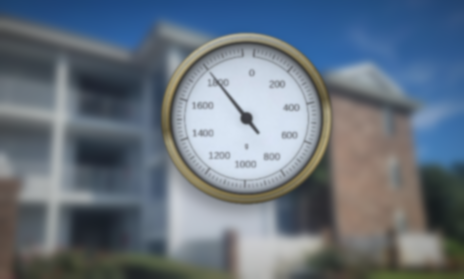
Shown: 1800 g
